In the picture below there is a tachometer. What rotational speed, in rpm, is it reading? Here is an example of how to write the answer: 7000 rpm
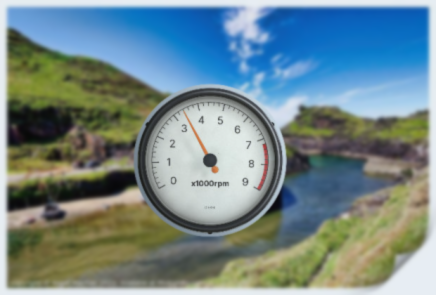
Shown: 3400 rpm
